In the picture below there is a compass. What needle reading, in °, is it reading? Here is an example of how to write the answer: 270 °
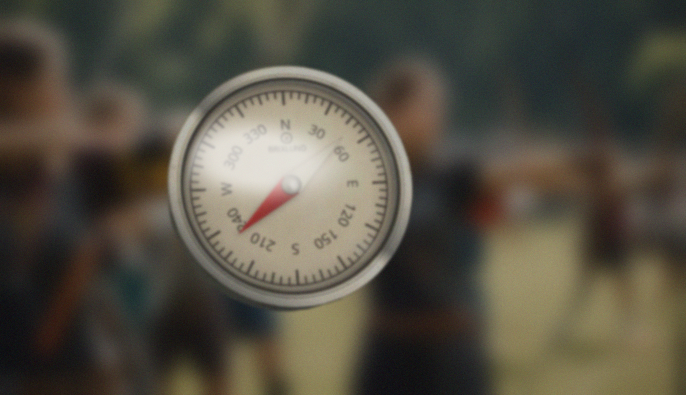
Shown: 230 °
